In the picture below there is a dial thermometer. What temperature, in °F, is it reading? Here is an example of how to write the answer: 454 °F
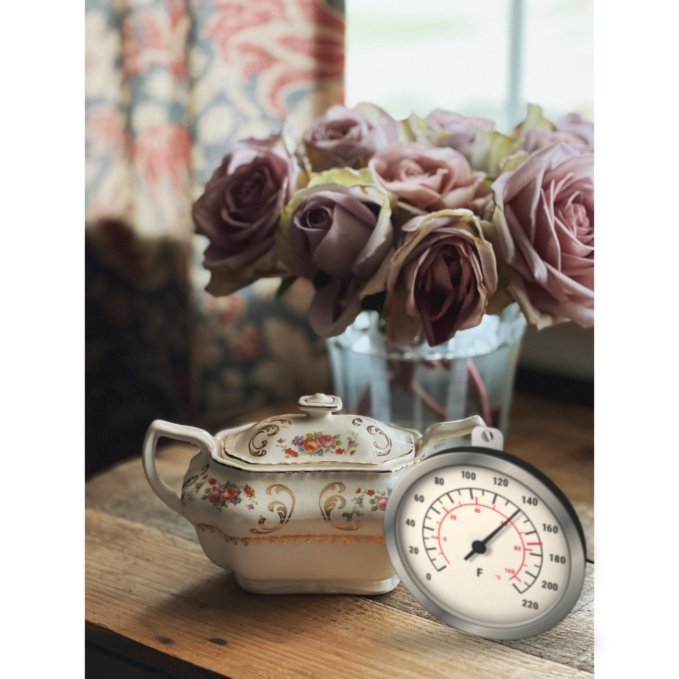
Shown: 140 °F
